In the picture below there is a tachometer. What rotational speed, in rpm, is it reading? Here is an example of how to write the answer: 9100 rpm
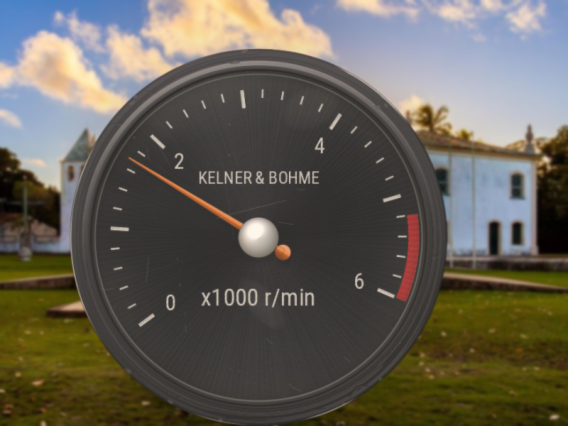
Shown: 1700 rpm
